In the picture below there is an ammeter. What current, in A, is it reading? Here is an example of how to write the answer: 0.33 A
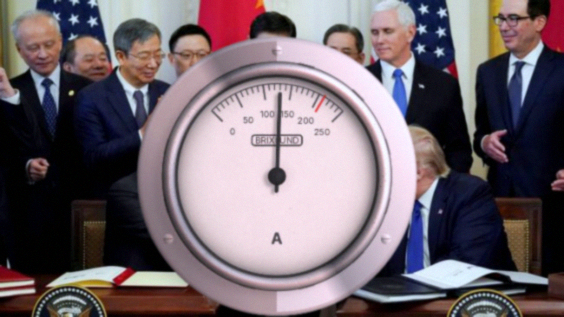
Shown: 130 A
